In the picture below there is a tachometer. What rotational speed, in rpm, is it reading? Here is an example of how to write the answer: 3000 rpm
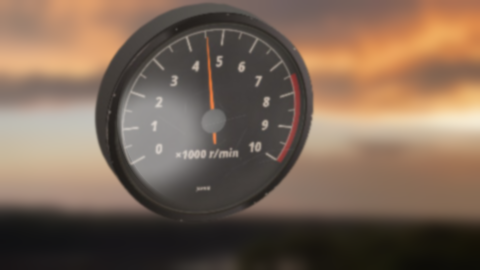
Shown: 4500 rpm
